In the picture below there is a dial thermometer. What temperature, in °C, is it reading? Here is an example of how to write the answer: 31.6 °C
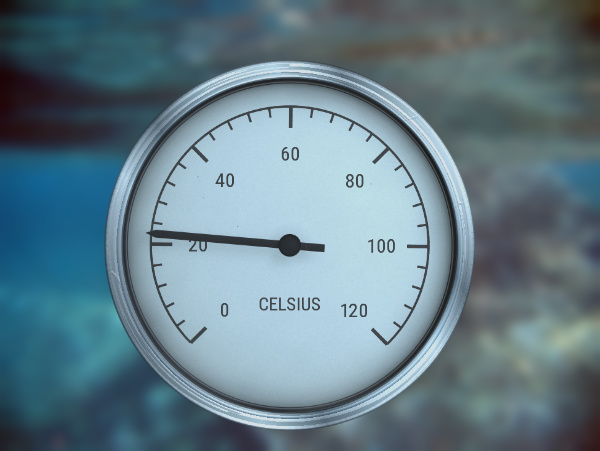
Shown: 22 °C
